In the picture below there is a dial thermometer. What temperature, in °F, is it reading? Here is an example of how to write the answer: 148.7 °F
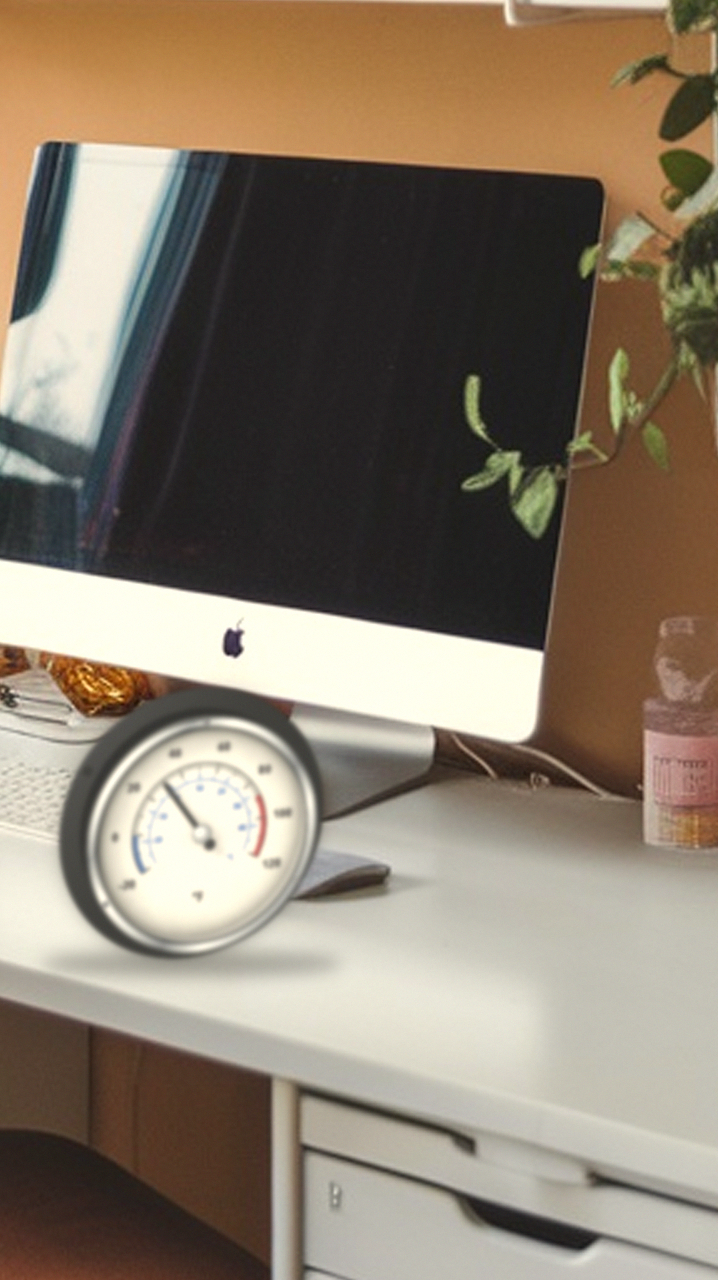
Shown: 30 °F
